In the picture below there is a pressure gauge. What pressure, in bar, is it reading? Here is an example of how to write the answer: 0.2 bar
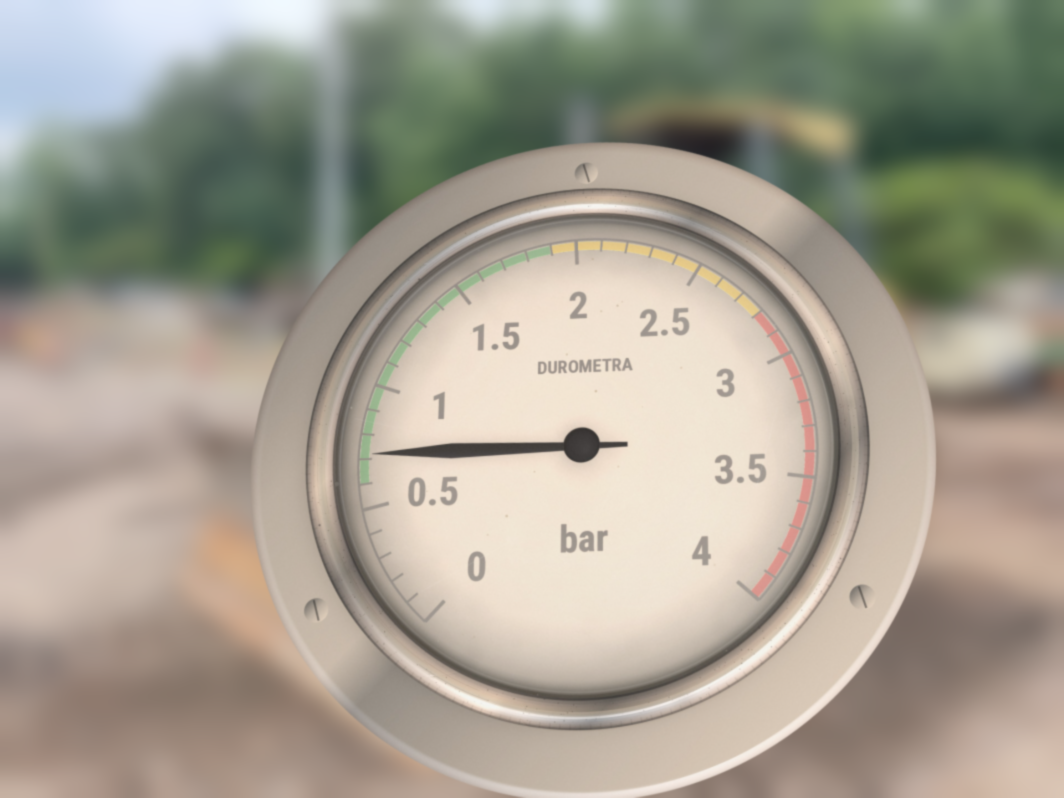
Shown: 0.7 bar
